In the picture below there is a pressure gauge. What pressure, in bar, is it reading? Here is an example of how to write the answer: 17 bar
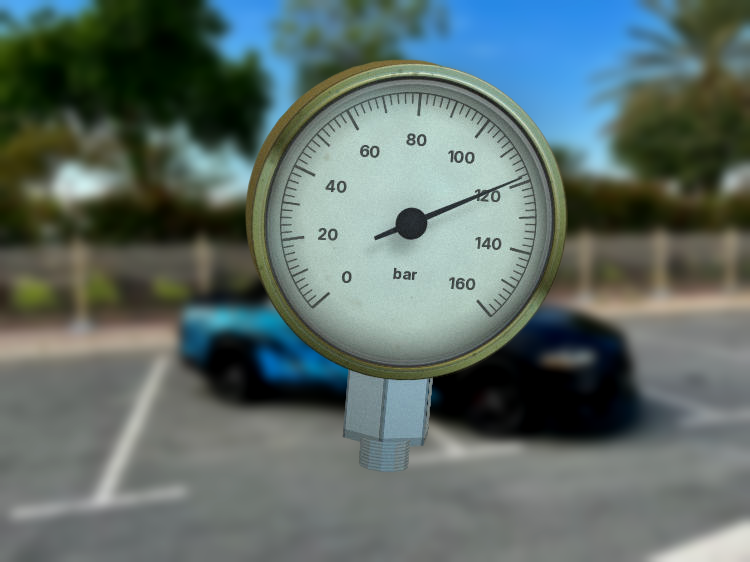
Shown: 118 bar
